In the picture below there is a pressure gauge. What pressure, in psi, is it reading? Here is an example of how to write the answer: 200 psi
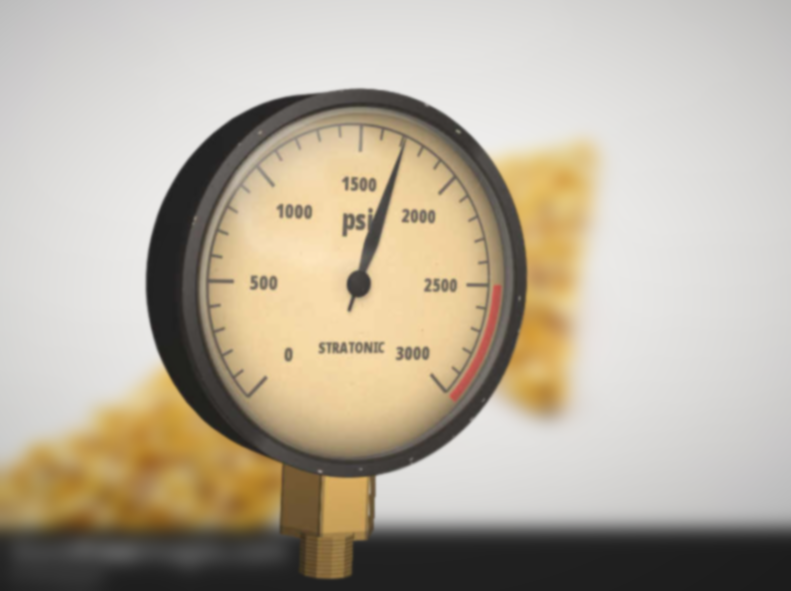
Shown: 1700 psi
